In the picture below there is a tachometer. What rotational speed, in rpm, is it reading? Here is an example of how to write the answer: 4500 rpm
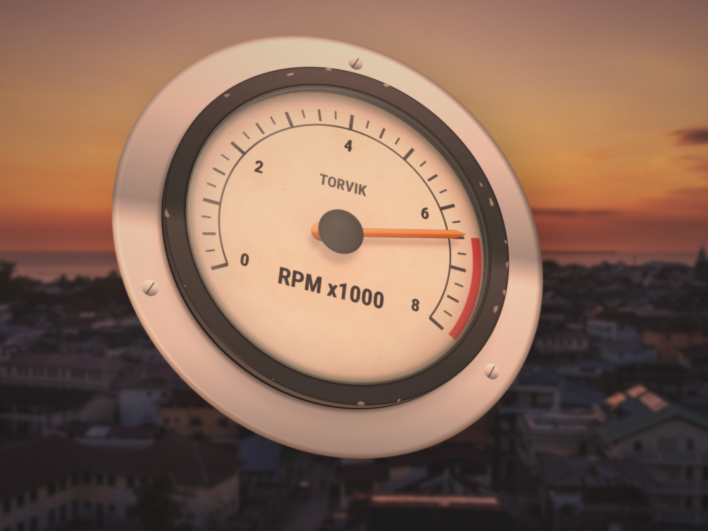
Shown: 6500 rpm
